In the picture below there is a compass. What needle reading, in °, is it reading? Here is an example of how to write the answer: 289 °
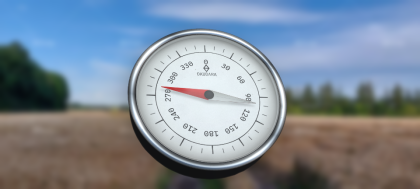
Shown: 280 °
